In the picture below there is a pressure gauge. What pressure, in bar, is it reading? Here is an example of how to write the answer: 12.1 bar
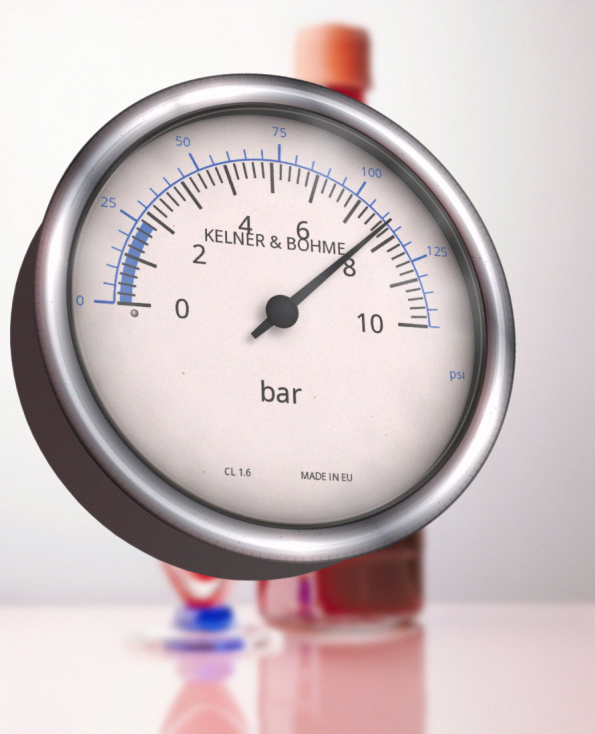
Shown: 7.7 bar
